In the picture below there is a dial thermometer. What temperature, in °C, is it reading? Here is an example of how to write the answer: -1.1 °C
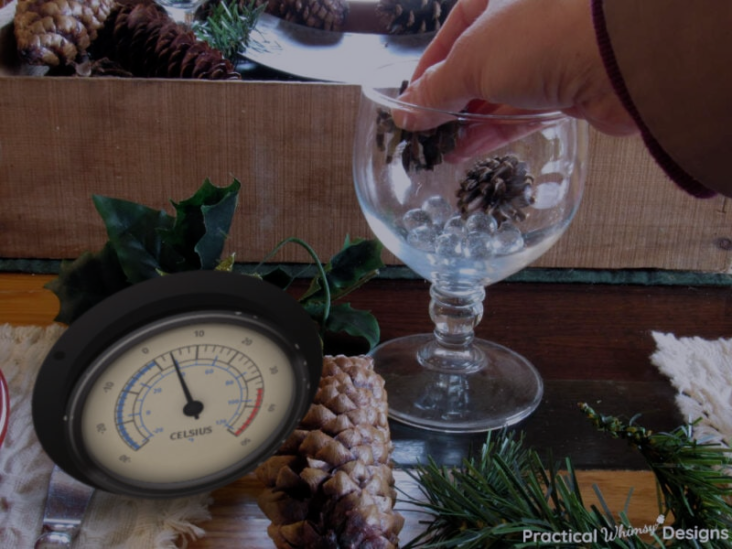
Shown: 4 °C
